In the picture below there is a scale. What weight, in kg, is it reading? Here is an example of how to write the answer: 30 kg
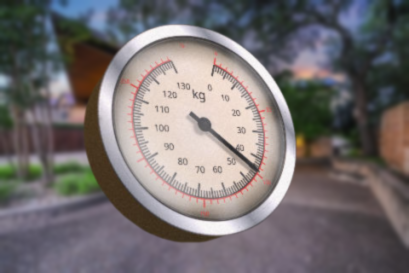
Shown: 45 kg
